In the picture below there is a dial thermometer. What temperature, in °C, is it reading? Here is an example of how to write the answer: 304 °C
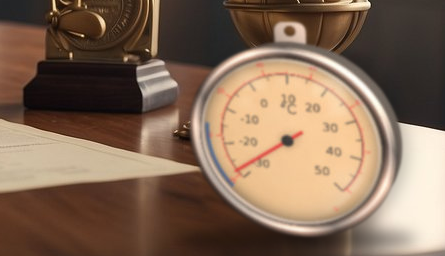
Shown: -27.5 °C
